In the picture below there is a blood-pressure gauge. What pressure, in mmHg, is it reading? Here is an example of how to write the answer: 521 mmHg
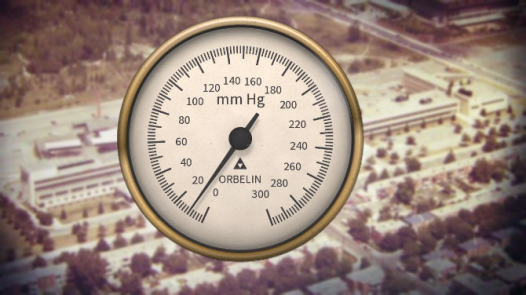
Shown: 10 mmHg
